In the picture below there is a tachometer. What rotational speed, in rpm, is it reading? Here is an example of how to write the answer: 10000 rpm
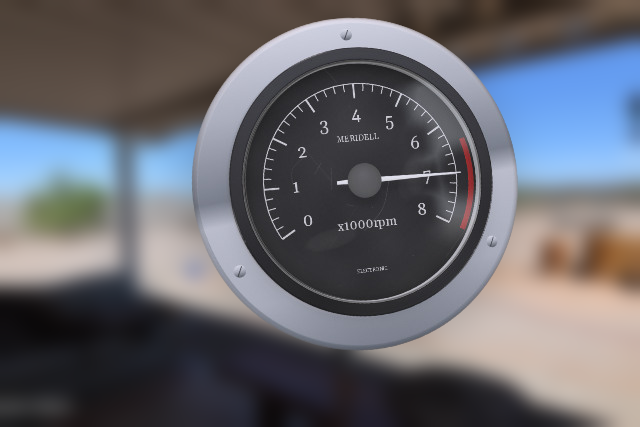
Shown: 7000 rpm
